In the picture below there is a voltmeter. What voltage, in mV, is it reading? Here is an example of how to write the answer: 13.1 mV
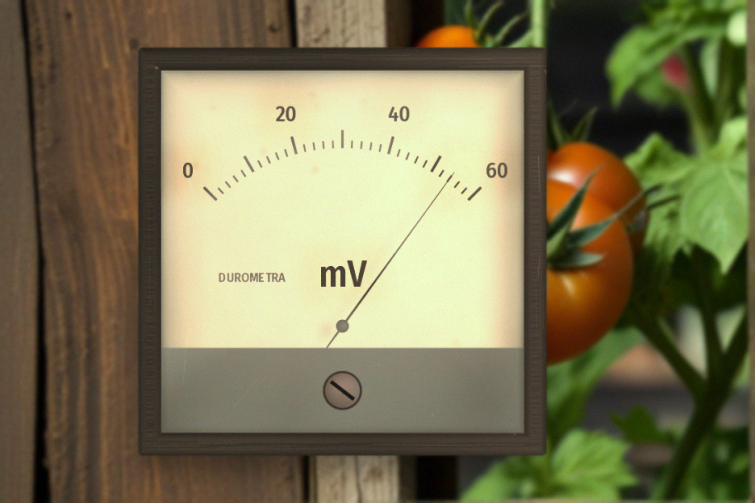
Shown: 54 mV
